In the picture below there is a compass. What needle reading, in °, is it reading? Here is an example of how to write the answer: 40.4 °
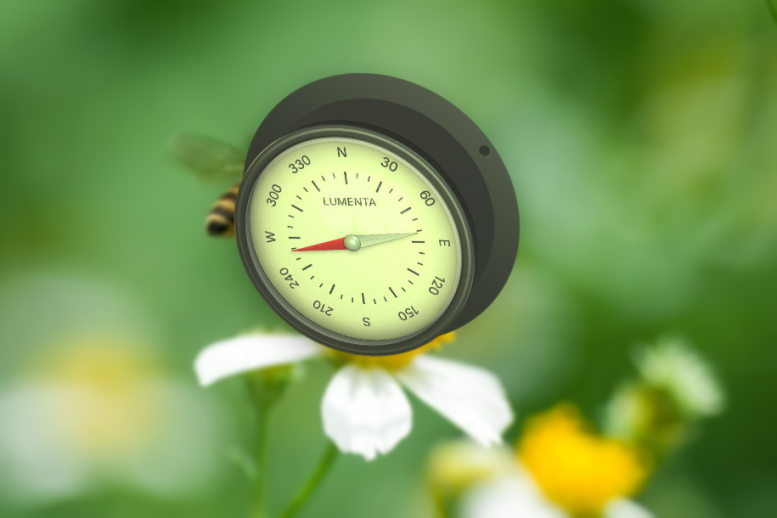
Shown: 260 °
